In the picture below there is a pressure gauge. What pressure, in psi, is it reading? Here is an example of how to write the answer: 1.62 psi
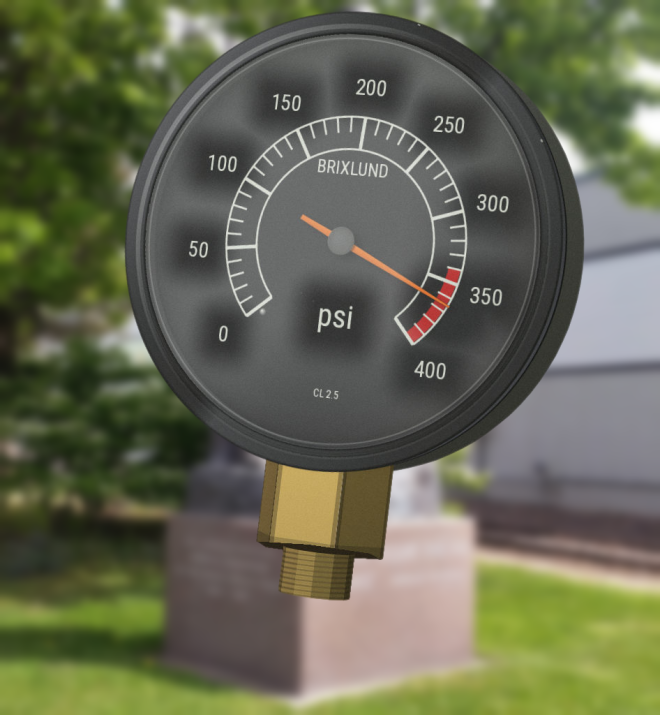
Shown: 365 psi
